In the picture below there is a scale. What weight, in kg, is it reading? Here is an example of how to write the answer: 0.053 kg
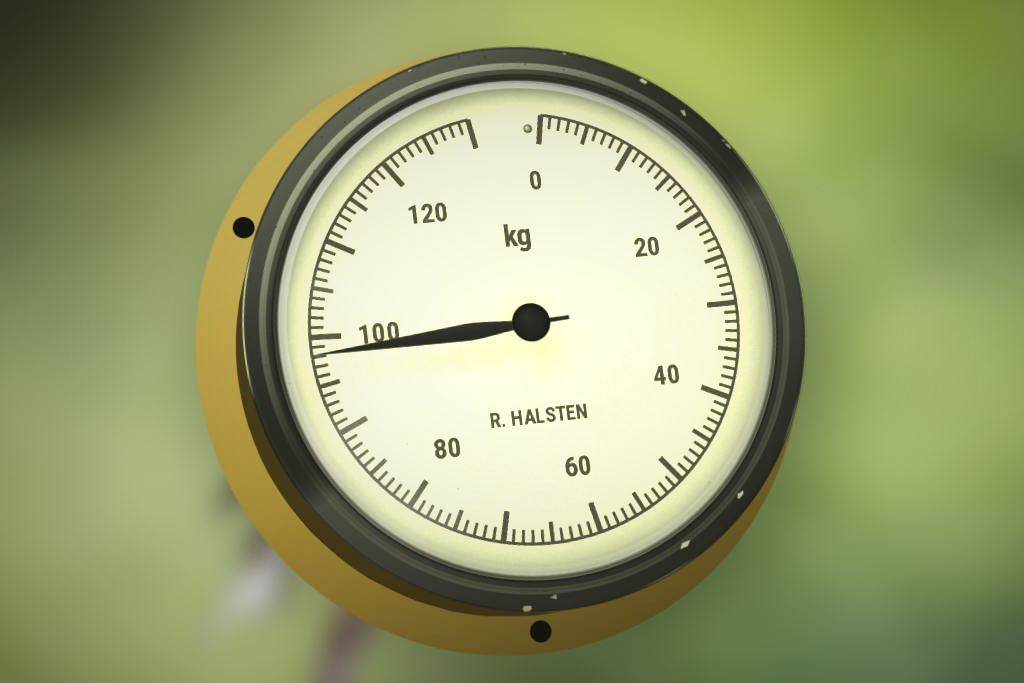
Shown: 98 kg
